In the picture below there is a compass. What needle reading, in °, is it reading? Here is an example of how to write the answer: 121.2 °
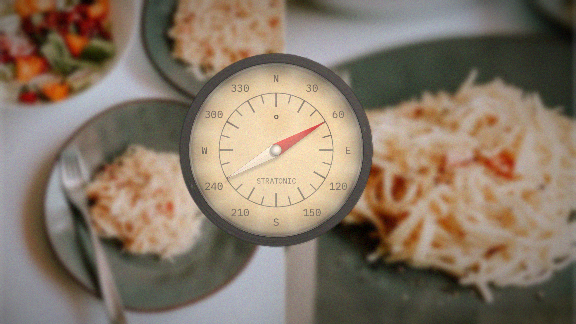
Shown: 60 °
